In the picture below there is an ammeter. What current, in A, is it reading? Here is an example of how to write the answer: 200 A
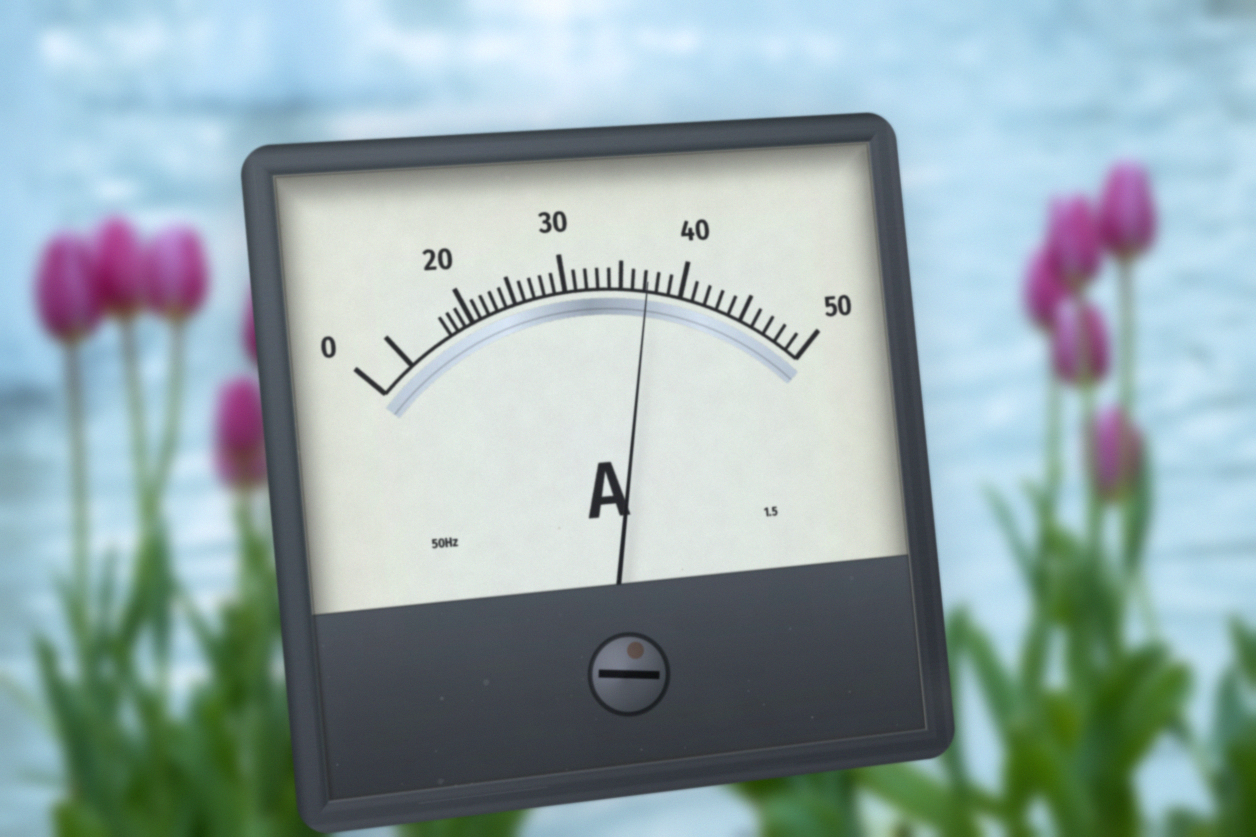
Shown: 37 A
